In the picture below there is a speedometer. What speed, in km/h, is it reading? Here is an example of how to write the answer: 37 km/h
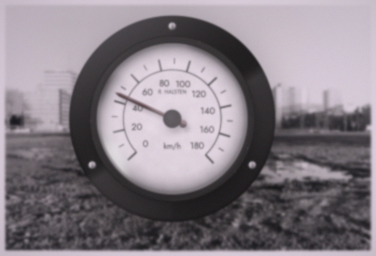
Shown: 45 km/h
